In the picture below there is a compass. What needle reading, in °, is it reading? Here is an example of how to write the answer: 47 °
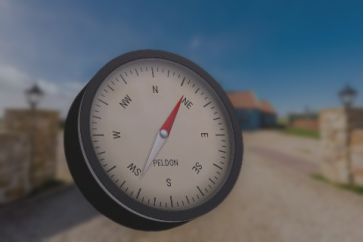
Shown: 35 °
